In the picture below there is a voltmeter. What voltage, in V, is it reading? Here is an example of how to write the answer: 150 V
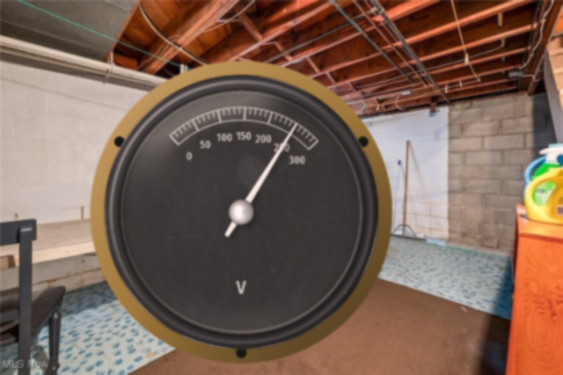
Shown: 250 V
